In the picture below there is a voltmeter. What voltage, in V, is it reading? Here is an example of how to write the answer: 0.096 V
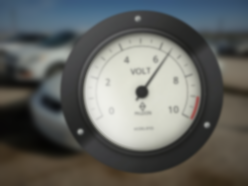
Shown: 6.5 V
